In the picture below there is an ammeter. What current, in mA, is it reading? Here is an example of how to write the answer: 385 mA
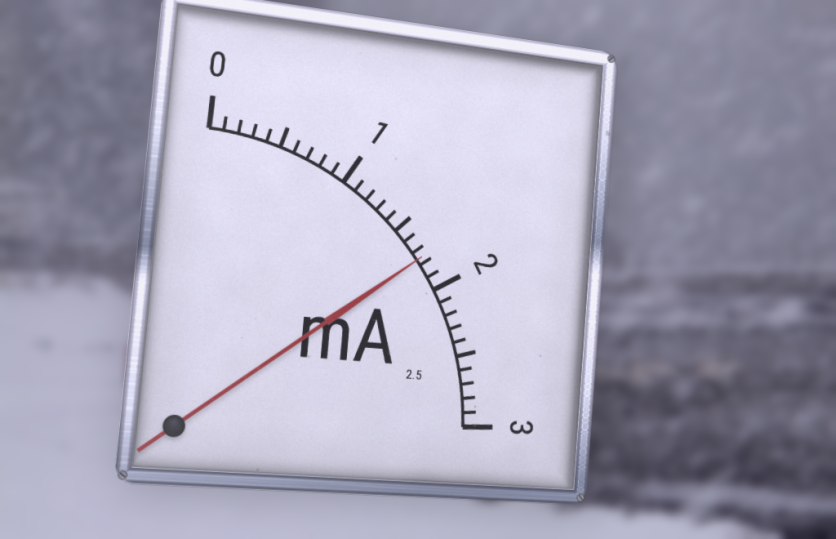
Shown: 1.75 mA
